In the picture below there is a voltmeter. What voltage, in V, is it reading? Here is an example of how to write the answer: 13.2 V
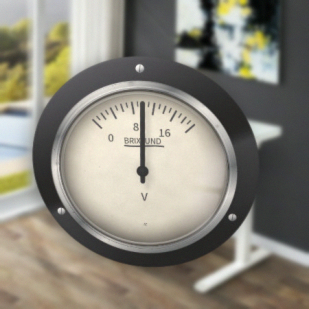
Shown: 10 V
